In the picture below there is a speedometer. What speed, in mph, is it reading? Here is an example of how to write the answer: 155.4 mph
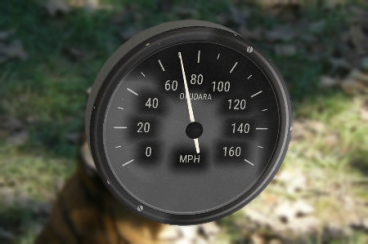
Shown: 70 mph
